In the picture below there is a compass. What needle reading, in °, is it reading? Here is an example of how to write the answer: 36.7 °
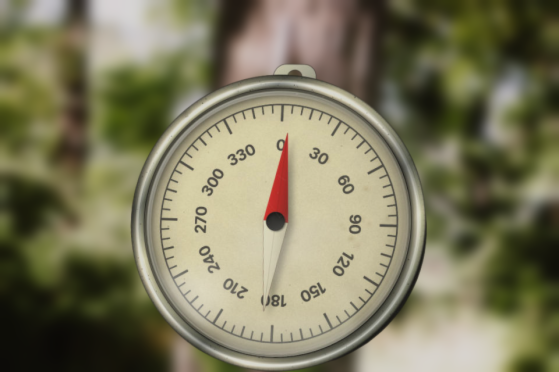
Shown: 5 °
